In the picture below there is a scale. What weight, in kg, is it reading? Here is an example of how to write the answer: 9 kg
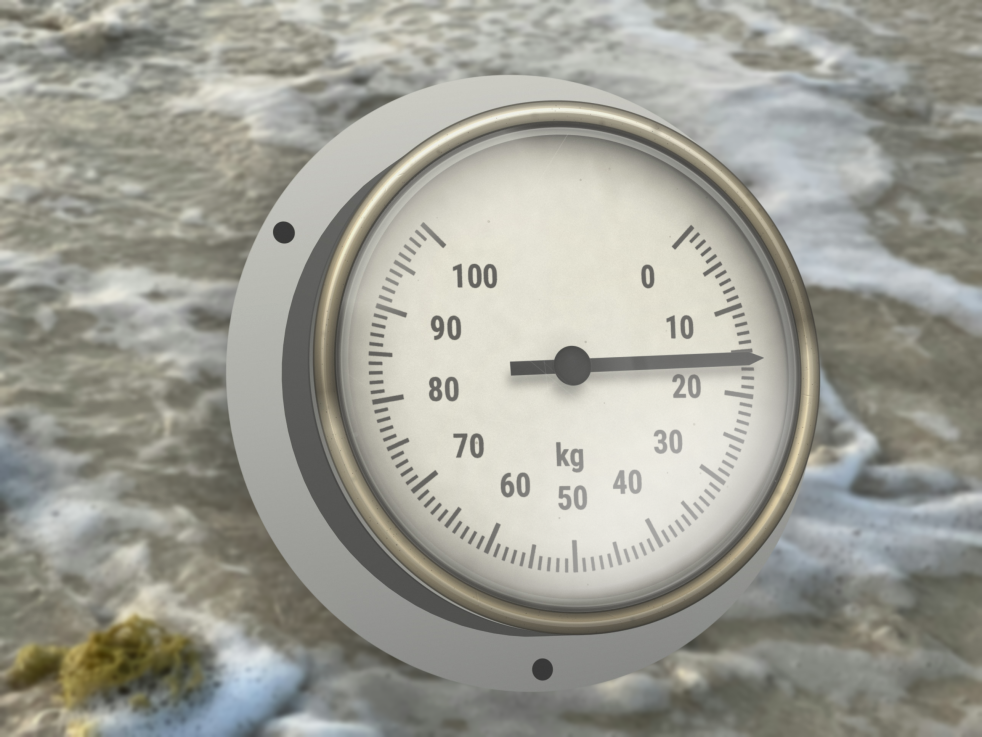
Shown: 16 kg
